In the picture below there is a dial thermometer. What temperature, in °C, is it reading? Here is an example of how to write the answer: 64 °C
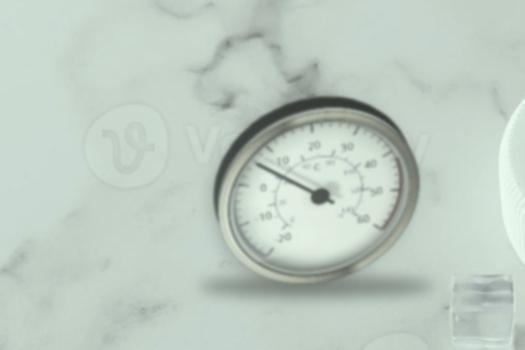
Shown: 6 °C
